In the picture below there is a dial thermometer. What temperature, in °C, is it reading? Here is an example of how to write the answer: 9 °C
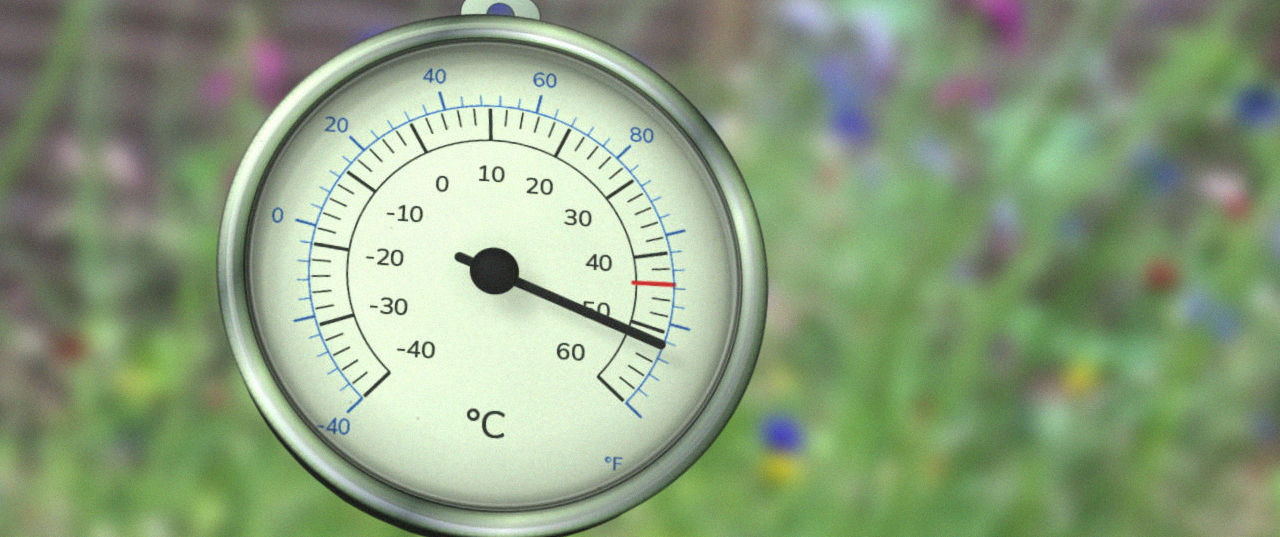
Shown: 52 °C
